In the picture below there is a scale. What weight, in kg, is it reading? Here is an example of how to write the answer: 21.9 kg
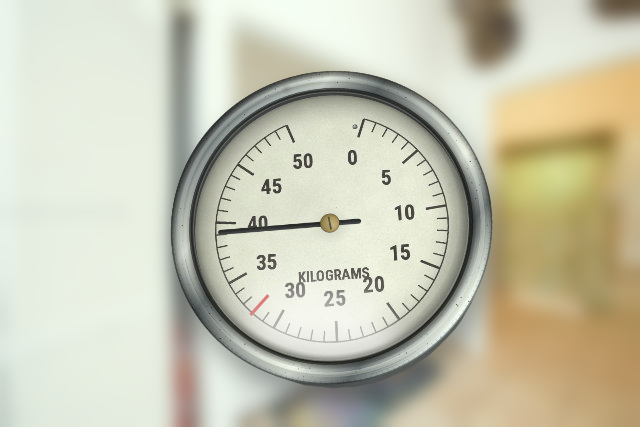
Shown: 39 kg
